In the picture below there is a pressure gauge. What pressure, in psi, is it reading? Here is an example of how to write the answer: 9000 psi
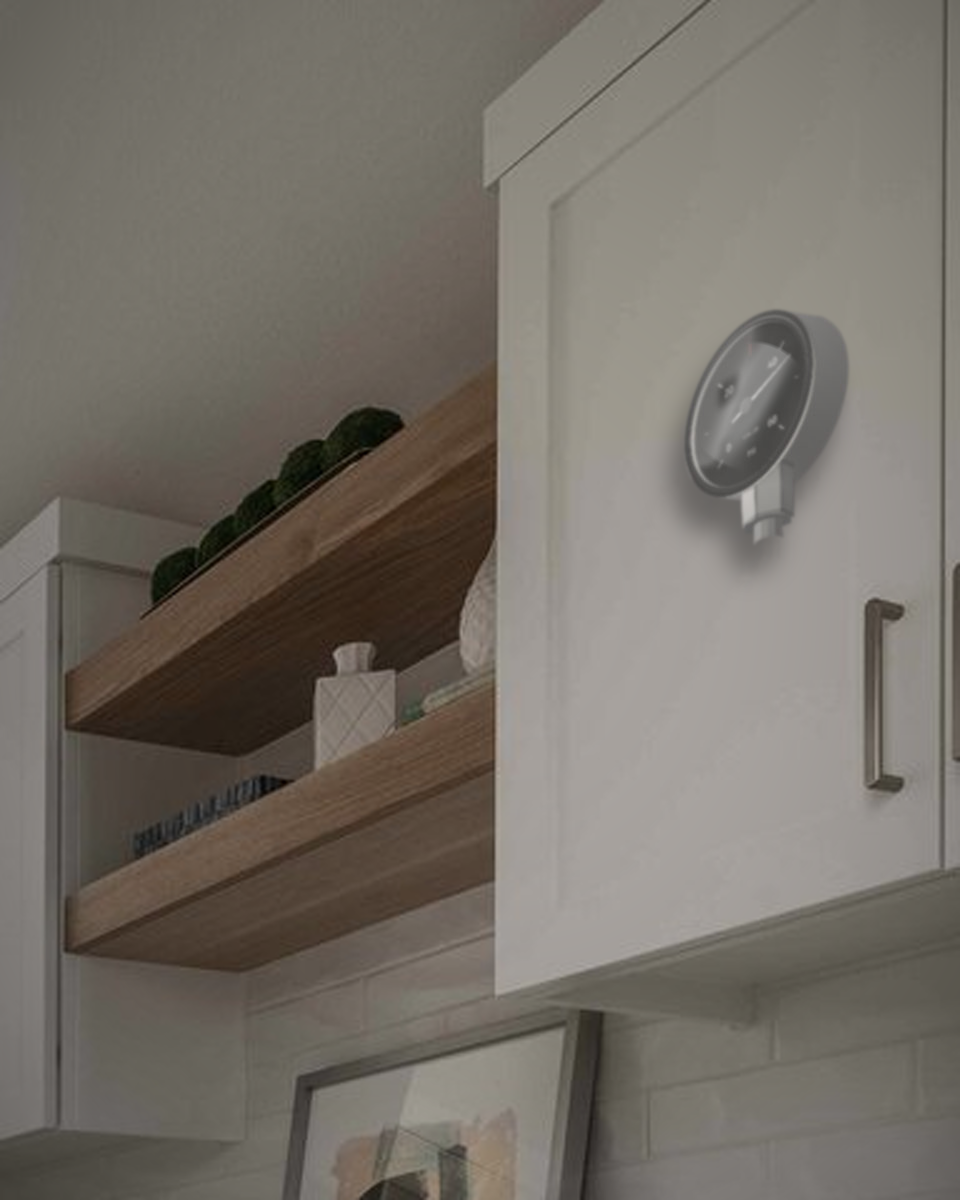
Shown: 45 psi
